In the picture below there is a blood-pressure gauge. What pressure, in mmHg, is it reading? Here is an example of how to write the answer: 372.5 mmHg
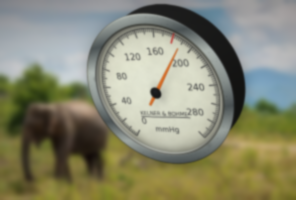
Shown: 190 mmHg
